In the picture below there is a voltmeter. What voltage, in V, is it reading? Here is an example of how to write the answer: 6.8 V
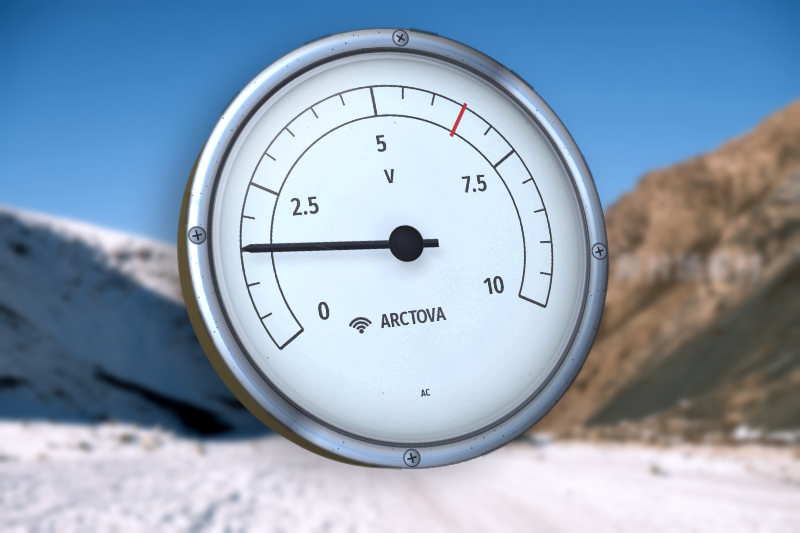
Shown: 1.5 V
